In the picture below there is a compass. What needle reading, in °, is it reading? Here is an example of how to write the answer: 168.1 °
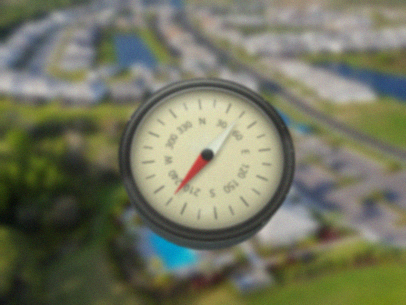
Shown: 225 °
